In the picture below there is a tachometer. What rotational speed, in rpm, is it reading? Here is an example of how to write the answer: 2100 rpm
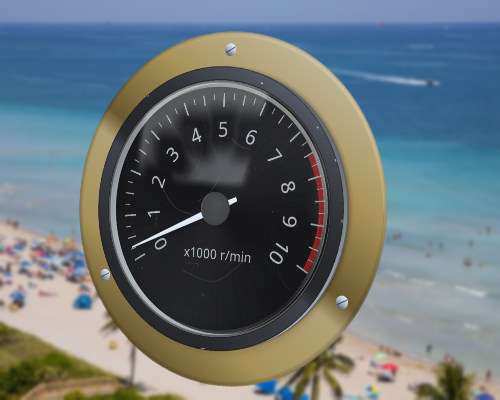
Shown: 250 rpm
